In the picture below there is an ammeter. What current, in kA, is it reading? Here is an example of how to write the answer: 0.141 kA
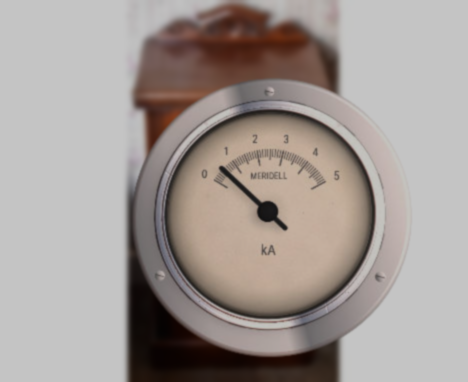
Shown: 0.5 kA
